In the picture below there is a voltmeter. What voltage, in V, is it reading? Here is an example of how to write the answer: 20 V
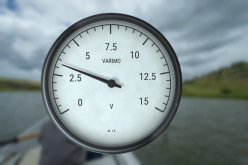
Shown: 3.25 V
